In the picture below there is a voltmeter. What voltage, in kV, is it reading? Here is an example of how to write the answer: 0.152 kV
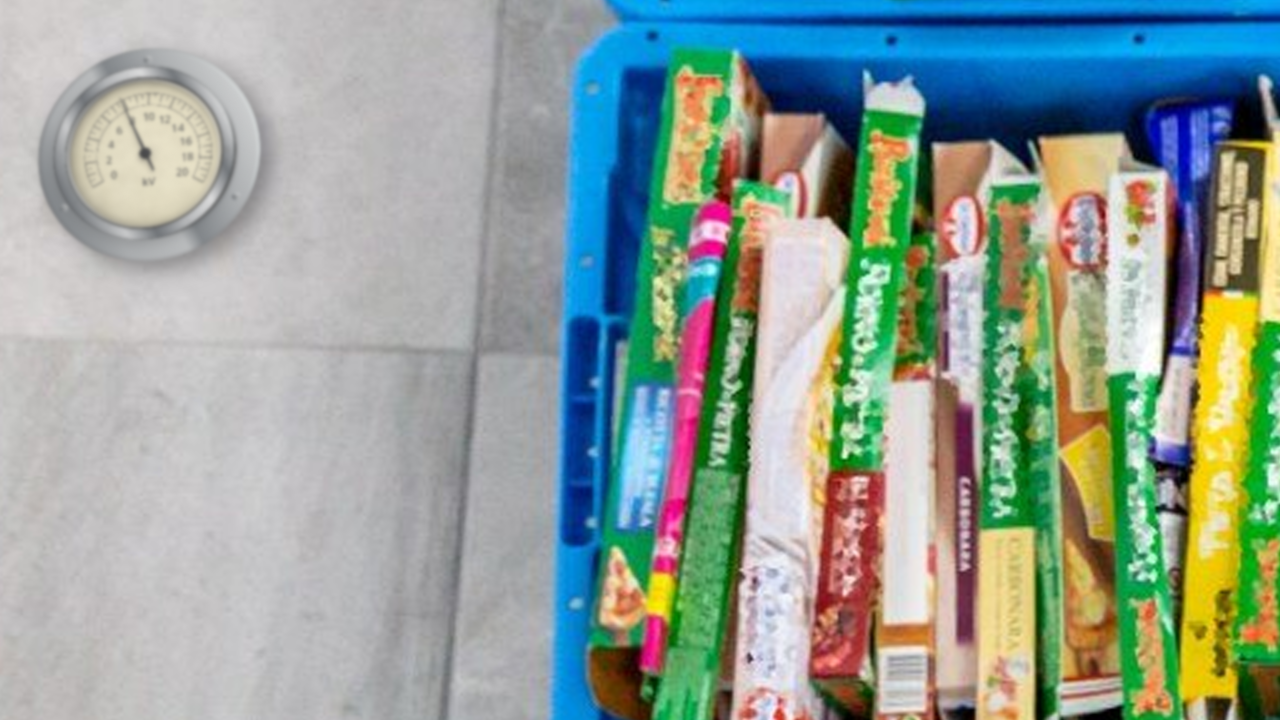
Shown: 8 kV
